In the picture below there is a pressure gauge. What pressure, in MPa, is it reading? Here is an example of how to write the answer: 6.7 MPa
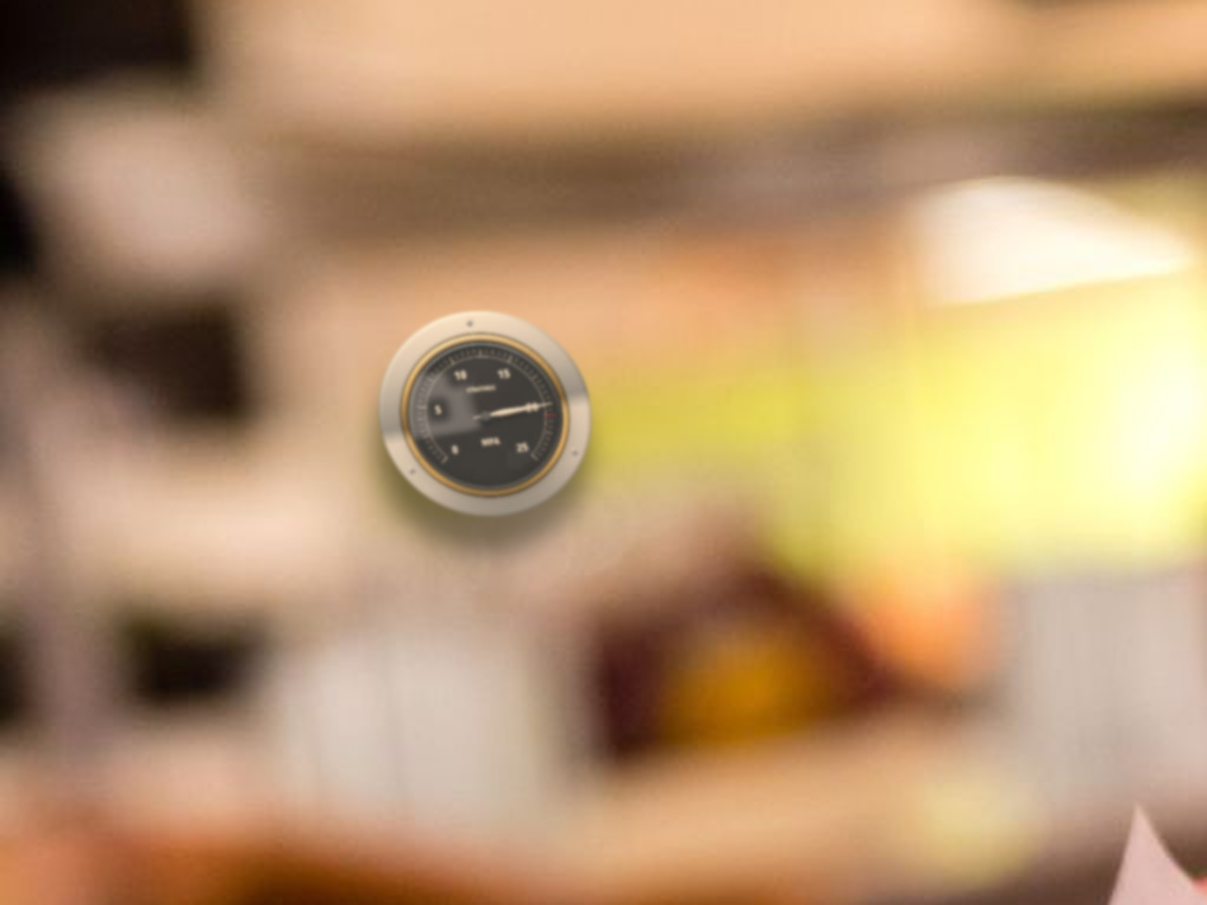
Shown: 20 MPa
